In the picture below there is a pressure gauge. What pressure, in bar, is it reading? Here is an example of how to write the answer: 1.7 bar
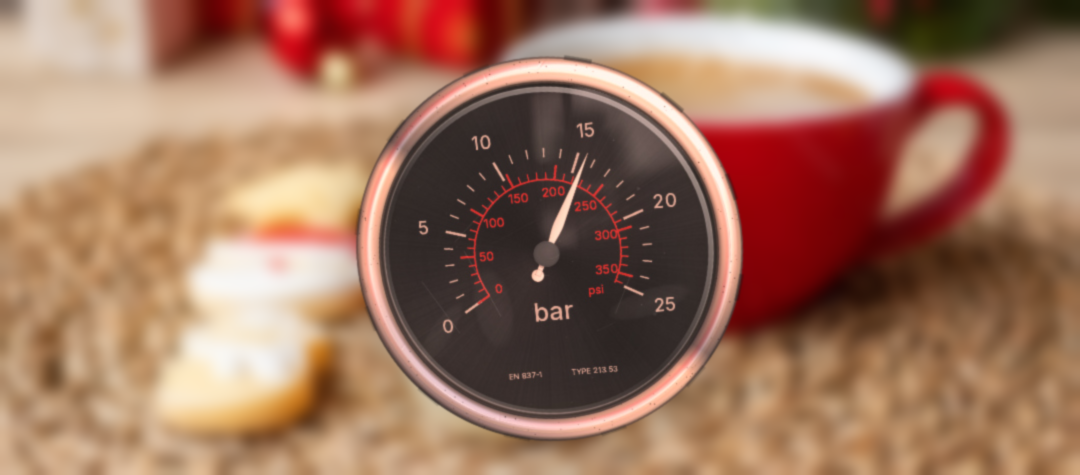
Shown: 15.5 bar
